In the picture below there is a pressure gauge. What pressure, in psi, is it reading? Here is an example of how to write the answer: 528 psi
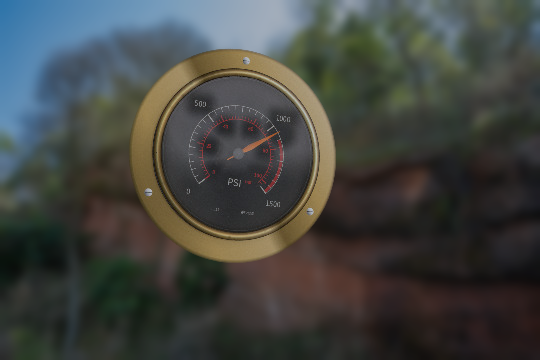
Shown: 1050 psi
